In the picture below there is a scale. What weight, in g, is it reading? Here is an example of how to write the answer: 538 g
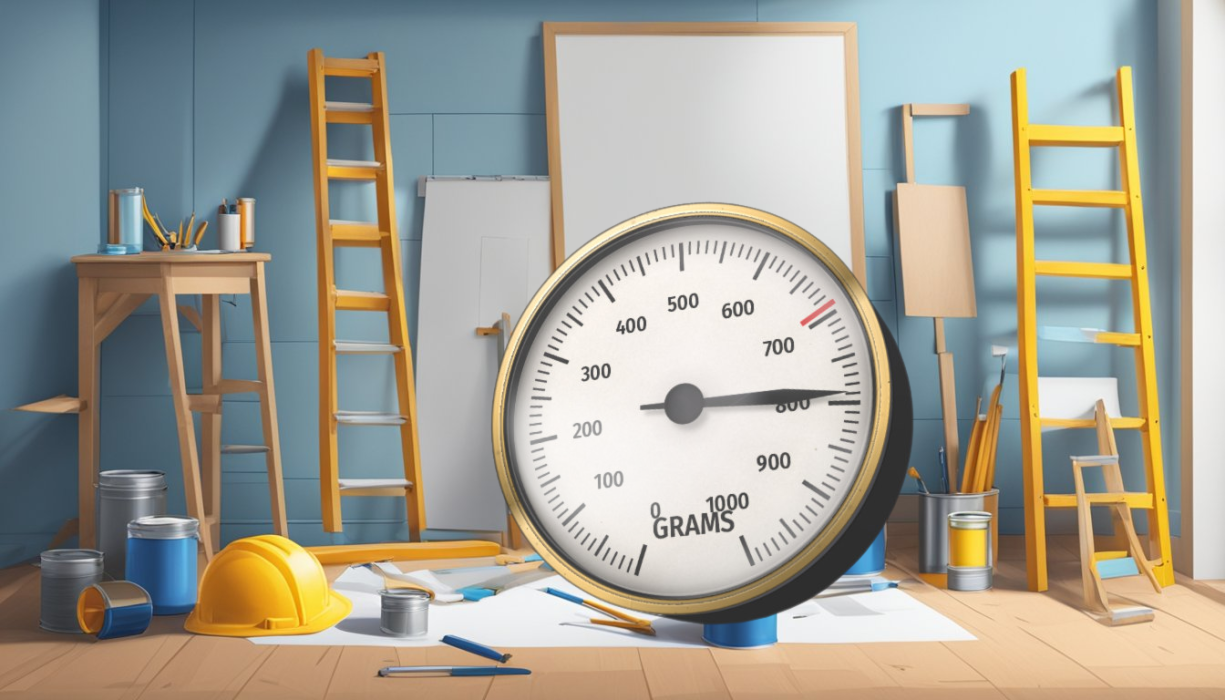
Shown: 790 g
